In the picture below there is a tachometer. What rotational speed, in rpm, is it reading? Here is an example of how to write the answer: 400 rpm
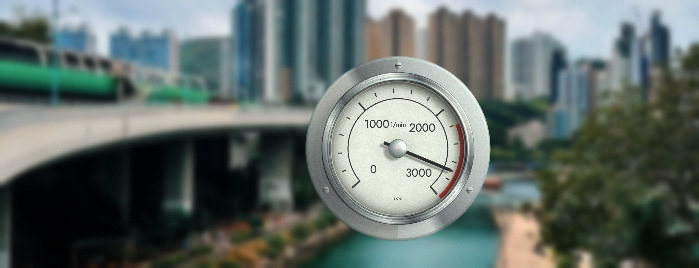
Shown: 2700 rpm
